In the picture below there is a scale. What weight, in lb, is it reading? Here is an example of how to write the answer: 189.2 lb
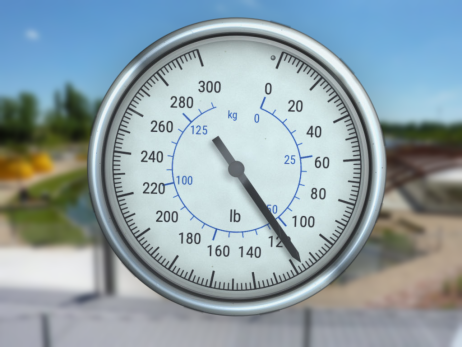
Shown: 116 lb
